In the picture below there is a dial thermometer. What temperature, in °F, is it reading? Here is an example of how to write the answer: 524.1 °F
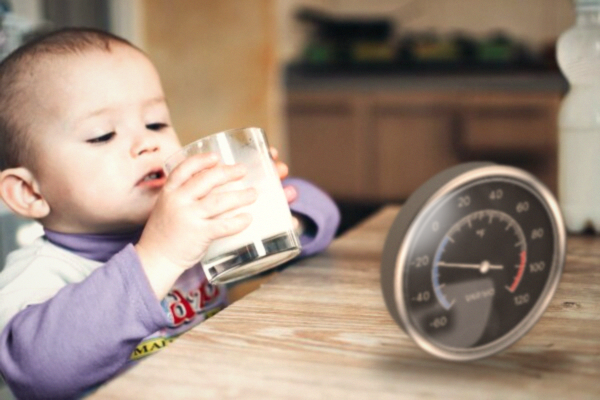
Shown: -20 °F
